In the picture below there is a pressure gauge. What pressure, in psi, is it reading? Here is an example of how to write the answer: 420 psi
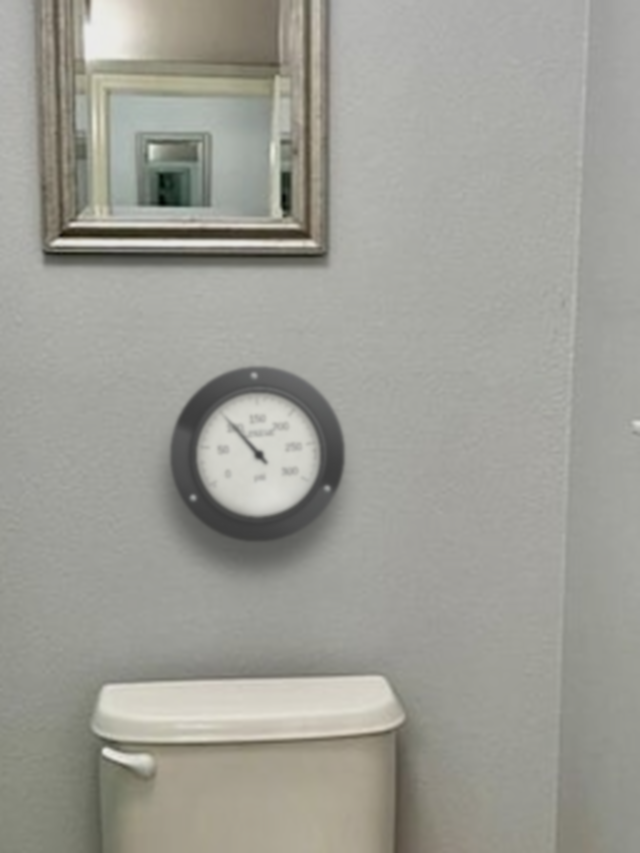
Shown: 100 psi
